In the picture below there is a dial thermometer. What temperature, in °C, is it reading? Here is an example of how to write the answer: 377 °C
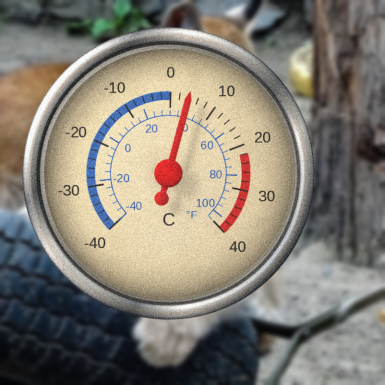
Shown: 4 °C
